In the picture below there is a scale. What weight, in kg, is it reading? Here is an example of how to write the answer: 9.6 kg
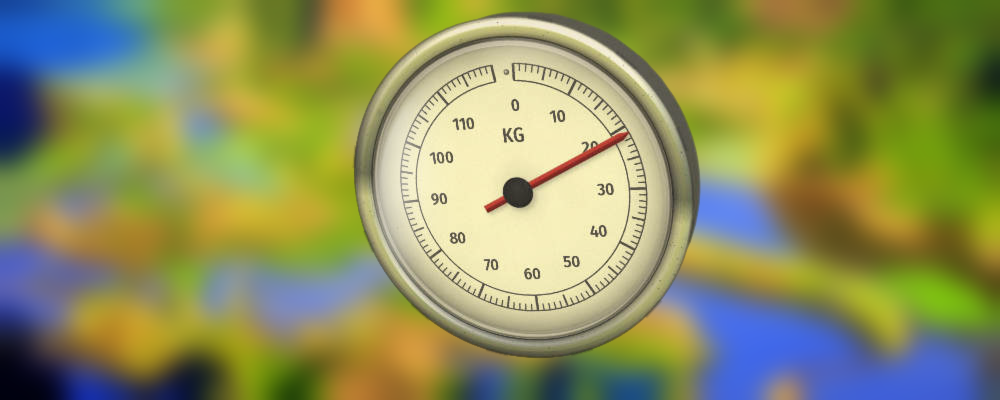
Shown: 21 kg
